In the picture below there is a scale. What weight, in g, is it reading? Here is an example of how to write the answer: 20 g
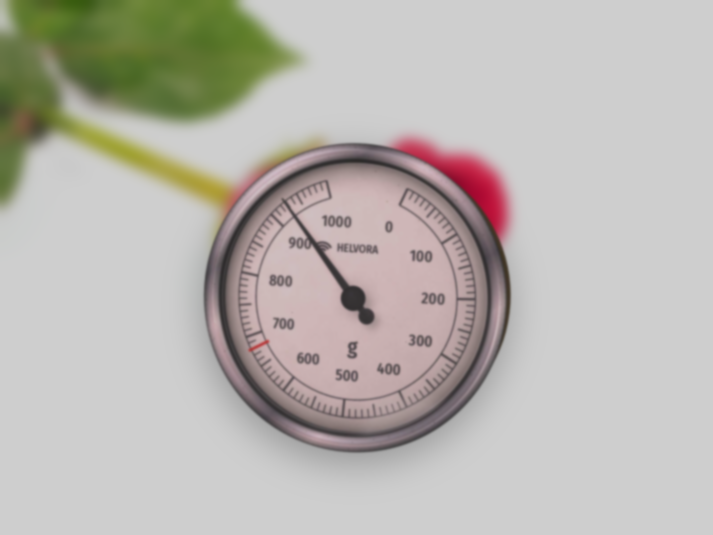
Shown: 930 g
